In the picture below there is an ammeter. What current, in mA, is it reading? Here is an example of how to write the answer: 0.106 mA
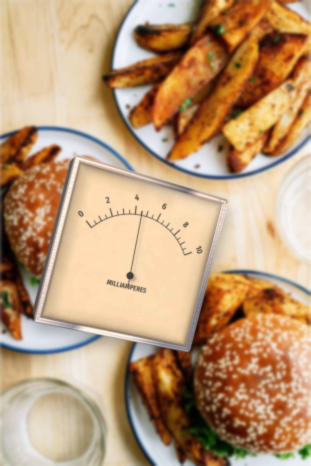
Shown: 4.5 mA
